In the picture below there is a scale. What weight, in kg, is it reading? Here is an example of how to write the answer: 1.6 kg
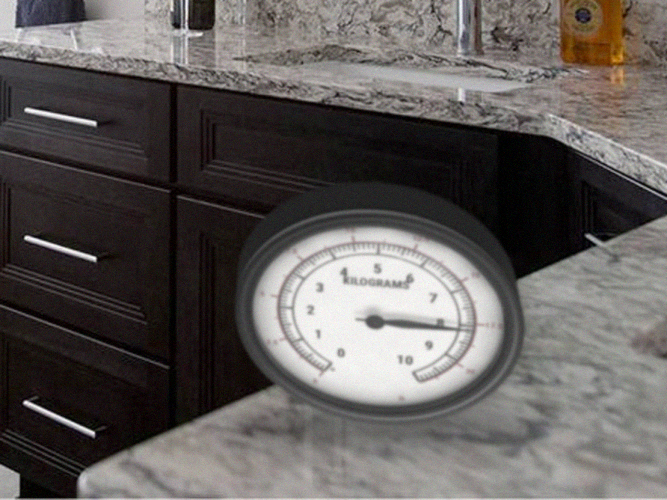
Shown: 8 kg
